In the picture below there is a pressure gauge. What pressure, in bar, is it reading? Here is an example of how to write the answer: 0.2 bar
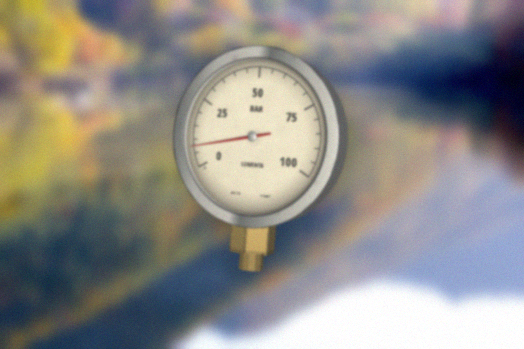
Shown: 7.5 bar
